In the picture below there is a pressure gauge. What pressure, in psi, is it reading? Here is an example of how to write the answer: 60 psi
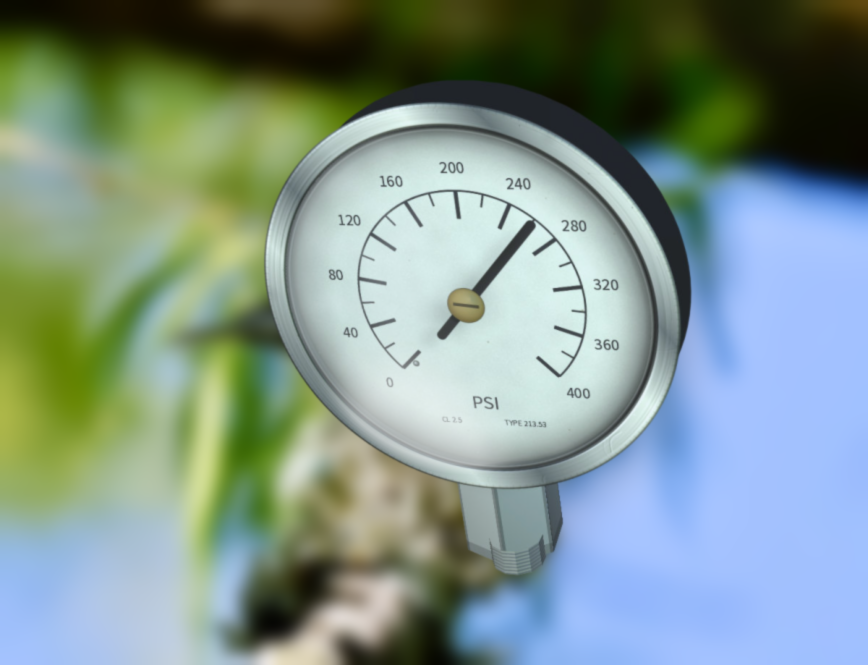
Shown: 260 psi
